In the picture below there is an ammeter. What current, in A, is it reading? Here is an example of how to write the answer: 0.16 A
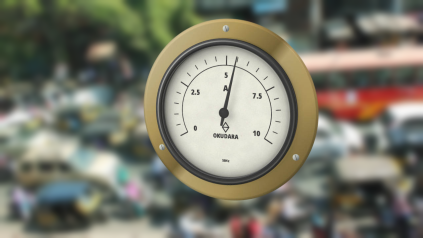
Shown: 5.5 A
